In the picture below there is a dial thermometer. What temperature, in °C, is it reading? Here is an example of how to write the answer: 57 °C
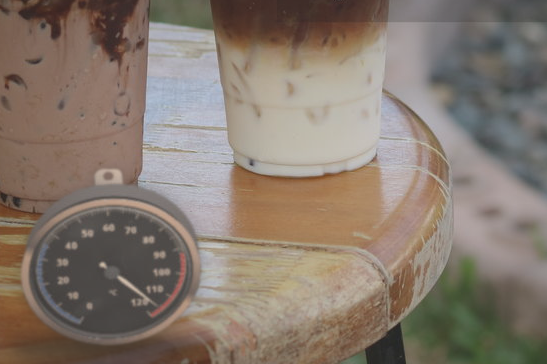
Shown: 115 °C
